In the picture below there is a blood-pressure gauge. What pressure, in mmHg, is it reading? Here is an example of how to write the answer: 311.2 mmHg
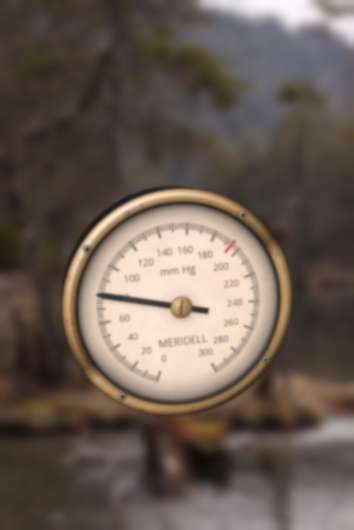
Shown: 80 mmHg
